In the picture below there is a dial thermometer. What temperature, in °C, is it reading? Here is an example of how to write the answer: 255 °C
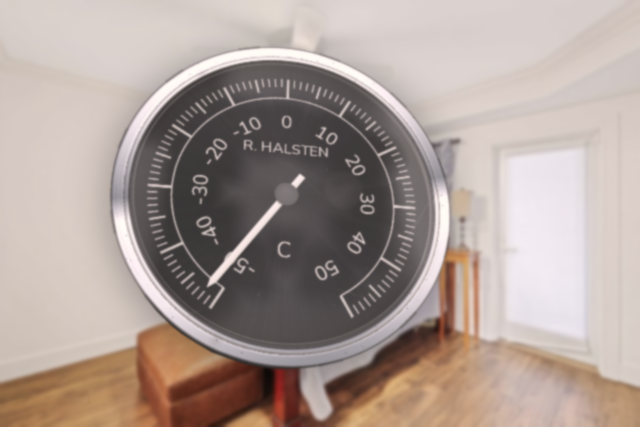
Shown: -48 °C
